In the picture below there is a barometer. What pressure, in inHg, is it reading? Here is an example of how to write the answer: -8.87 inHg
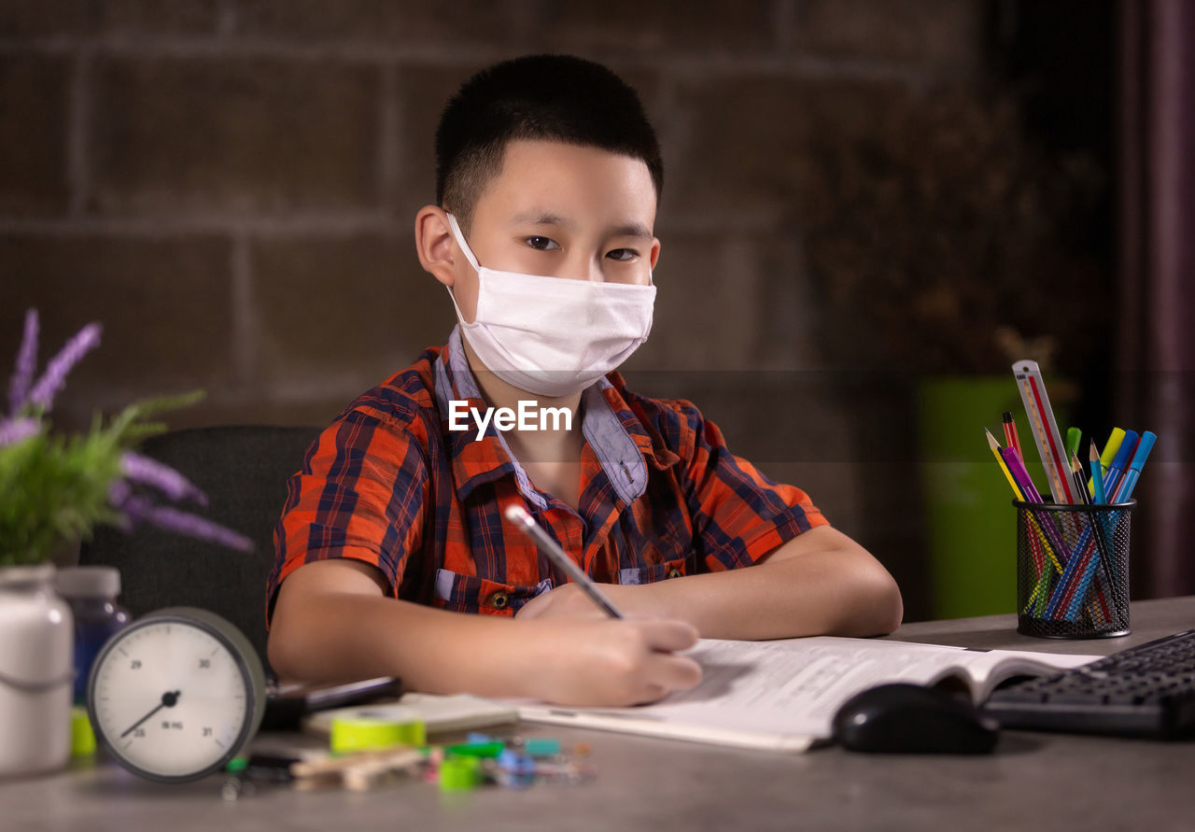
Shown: 28.1 inHg
